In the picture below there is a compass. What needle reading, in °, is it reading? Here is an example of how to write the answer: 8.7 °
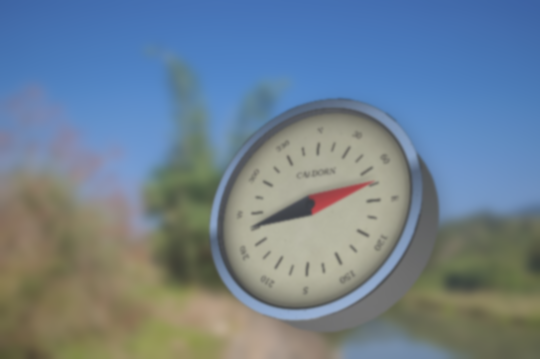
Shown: 75 °
